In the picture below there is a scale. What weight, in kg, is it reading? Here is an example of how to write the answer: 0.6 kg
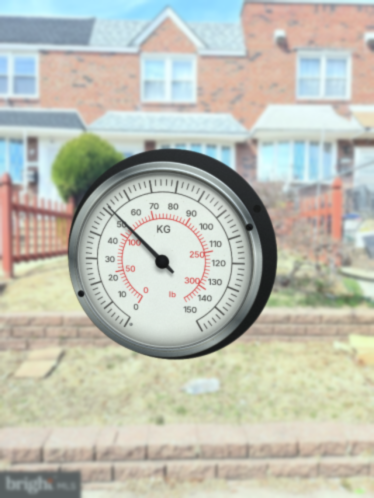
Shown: 52 kg
